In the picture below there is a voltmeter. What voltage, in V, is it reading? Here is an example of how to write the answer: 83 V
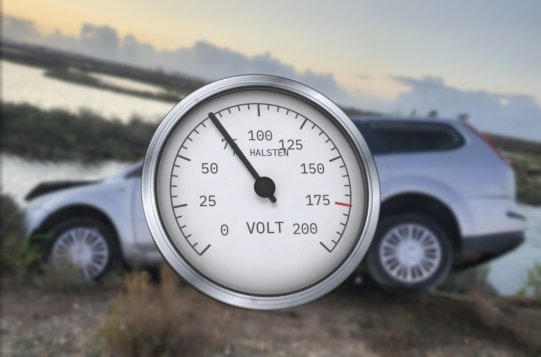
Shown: 75 V
